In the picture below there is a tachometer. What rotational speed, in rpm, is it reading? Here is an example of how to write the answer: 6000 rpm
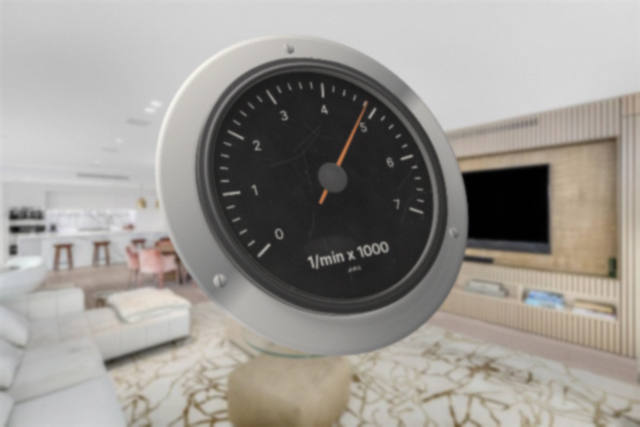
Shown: 4800 rpm
